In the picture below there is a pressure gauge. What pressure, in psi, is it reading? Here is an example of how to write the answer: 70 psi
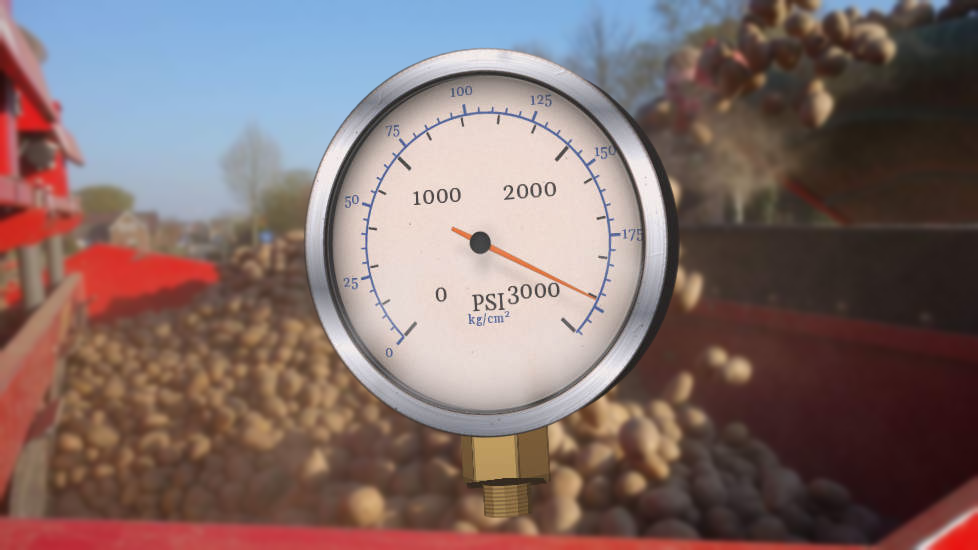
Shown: 2800 psi
